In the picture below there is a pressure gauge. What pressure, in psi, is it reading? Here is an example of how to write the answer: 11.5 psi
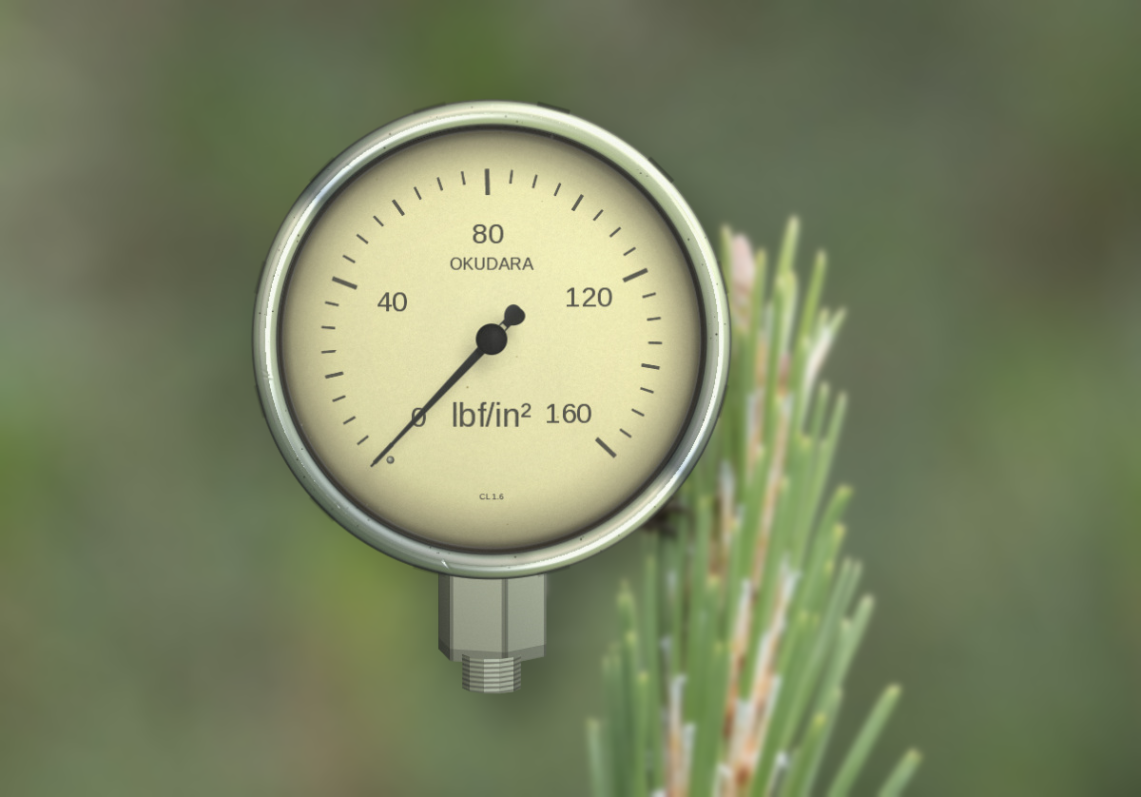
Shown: 0 psi
